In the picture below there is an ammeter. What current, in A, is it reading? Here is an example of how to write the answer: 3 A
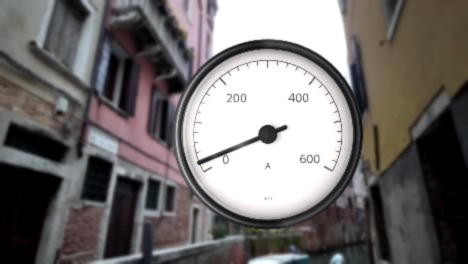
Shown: 20 A
